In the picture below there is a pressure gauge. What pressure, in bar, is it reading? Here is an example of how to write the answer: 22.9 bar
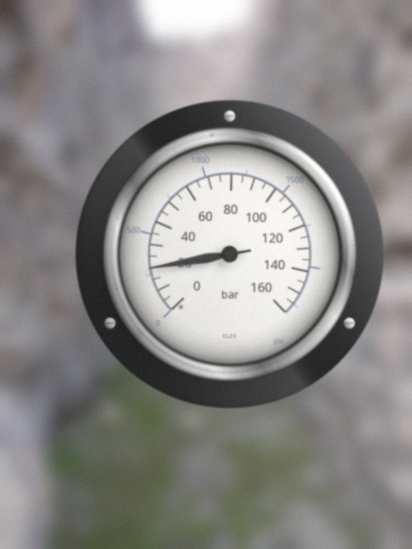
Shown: 20 bar
